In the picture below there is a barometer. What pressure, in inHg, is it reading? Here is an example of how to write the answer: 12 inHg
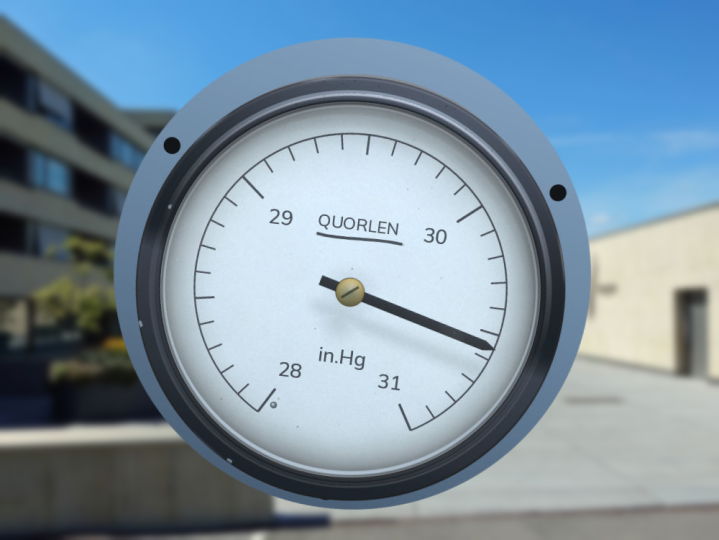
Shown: 30.55 inHg
